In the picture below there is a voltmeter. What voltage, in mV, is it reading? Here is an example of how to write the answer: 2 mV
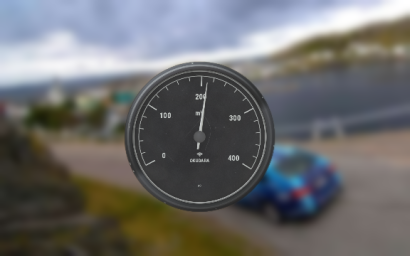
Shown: 210 mV
